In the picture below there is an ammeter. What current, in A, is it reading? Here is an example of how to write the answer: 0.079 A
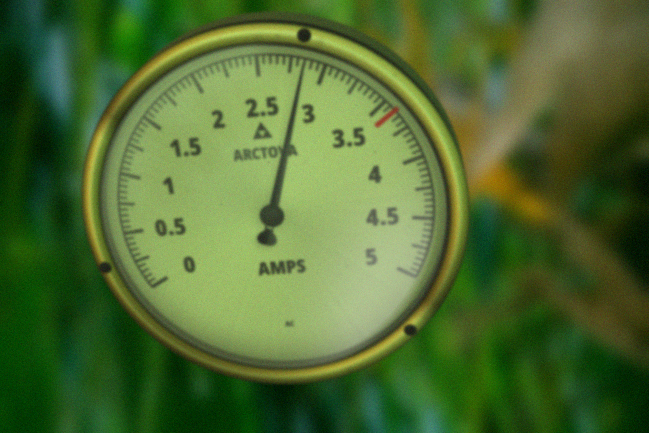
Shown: 2.85 A
